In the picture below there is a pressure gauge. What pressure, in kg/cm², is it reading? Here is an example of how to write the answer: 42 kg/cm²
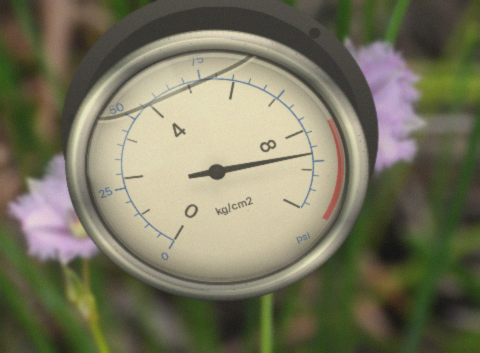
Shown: 8.5 kg/cm²
